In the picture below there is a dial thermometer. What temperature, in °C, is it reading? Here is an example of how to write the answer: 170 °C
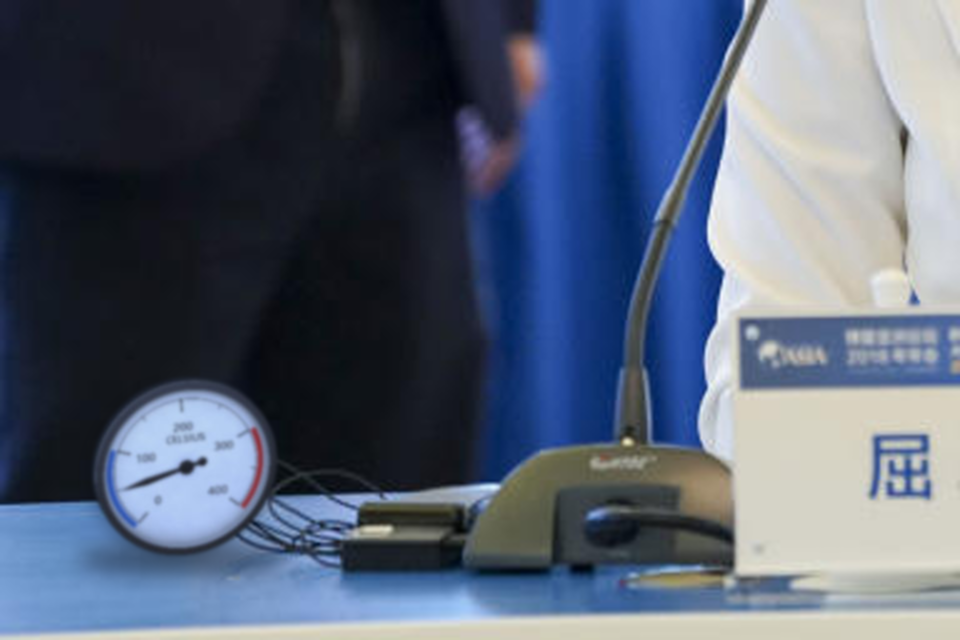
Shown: 50 °C
